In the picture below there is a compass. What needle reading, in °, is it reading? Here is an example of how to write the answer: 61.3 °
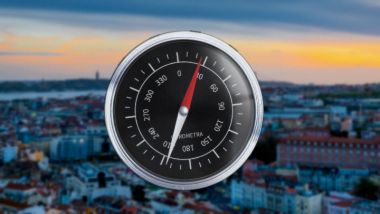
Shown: 25 °
